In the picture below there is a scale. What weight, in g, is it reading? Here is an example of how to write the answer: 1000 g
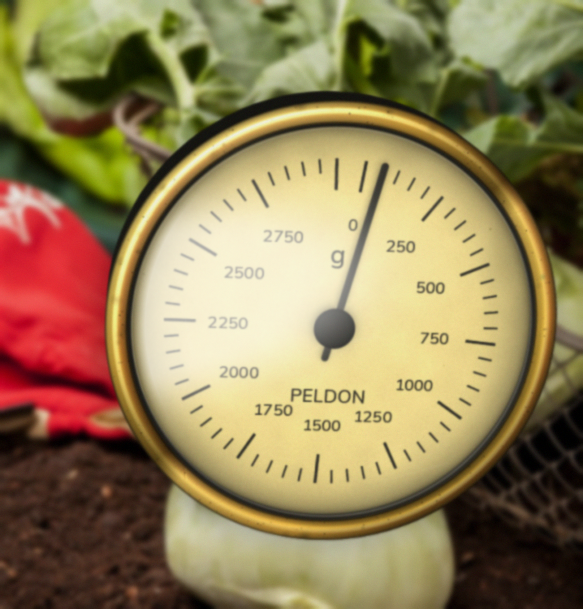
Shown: 50 g
